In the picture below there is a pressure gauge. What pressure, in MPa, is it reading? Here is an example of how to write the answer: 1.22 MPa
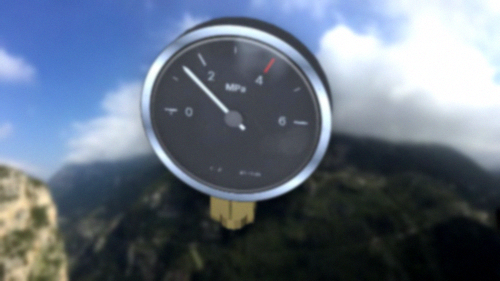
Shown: 1.5 MPa
